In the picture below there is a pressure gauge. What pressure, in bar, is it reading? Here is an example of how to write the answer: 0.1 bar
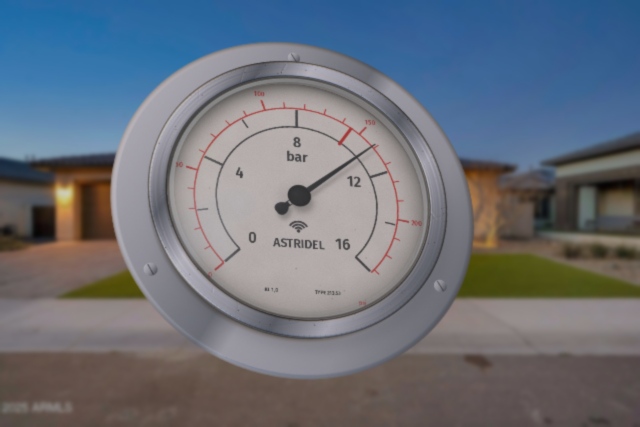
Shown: 11 bar
